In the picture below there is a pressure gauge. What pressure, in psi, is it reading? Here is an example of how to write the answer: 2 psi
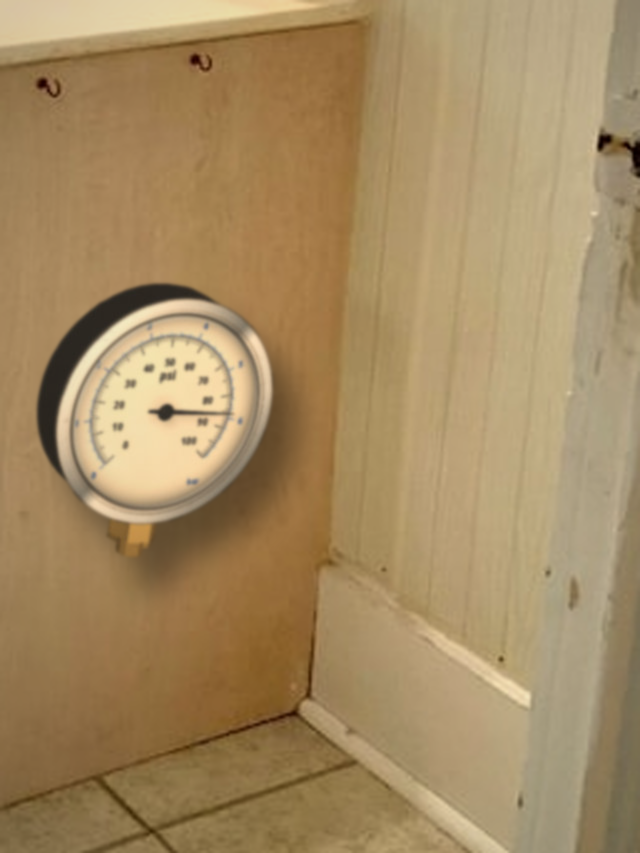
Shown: 85 psi
